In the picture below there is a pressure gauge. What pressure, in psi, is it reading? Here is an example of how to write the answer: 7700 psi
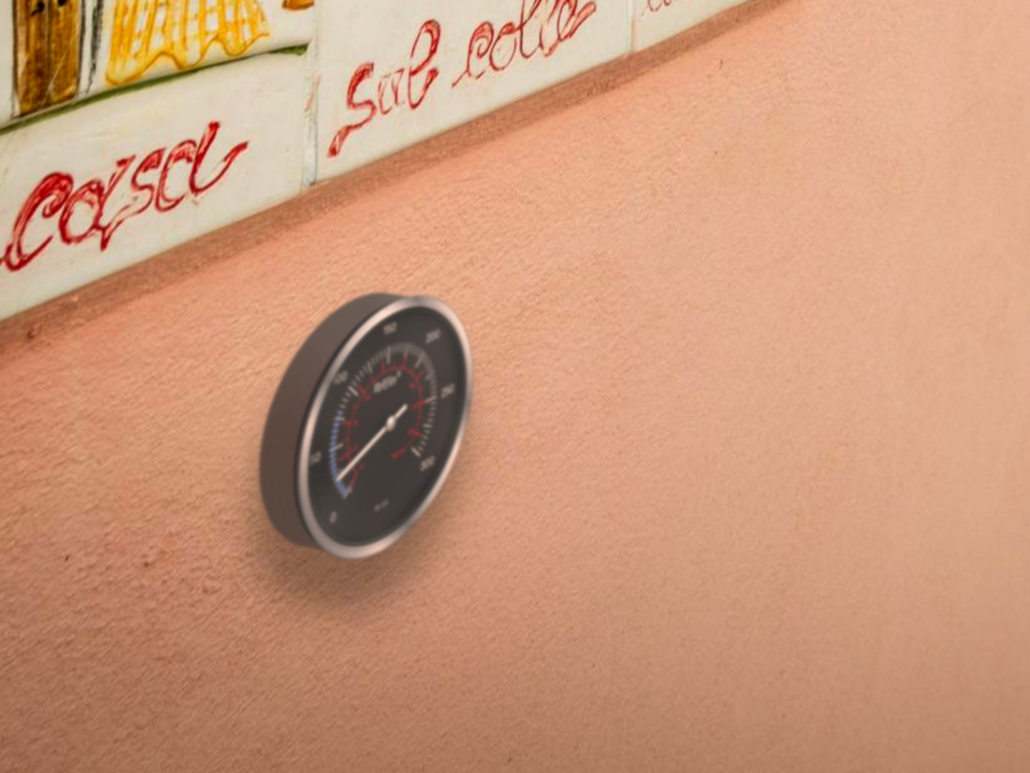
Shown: 25 psi
